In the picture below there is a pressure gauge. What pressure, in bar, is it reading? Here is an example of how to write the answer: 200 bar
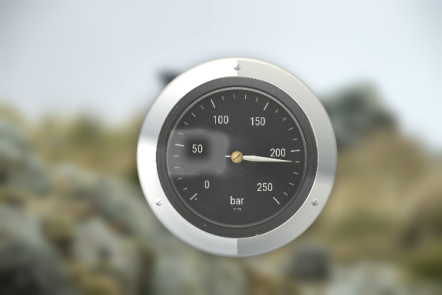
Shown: 210 bar
